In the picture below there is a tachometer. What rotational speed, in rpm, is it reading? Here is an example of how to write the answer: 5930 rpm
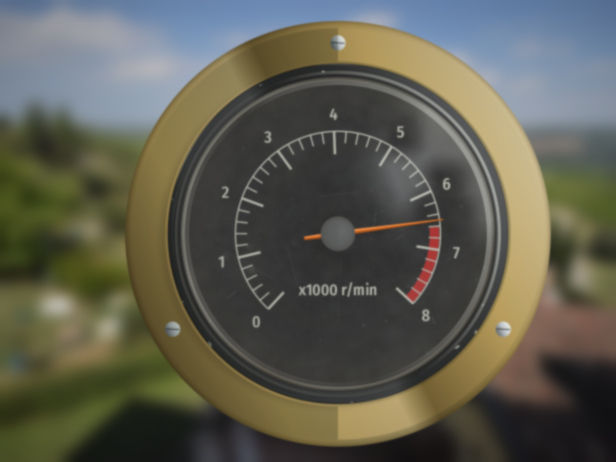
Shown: 6500 rpm
